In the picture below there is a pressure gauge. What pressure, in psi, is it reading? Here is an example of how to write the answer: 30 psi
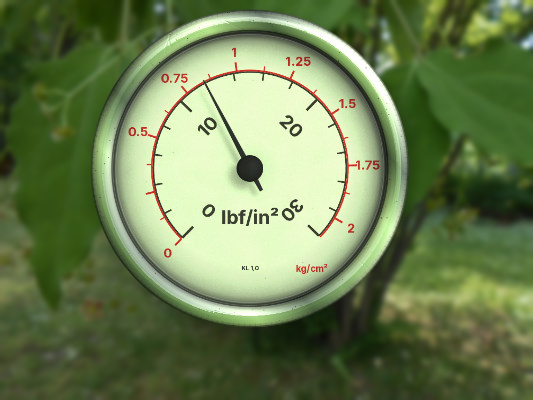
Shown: 12 psi
